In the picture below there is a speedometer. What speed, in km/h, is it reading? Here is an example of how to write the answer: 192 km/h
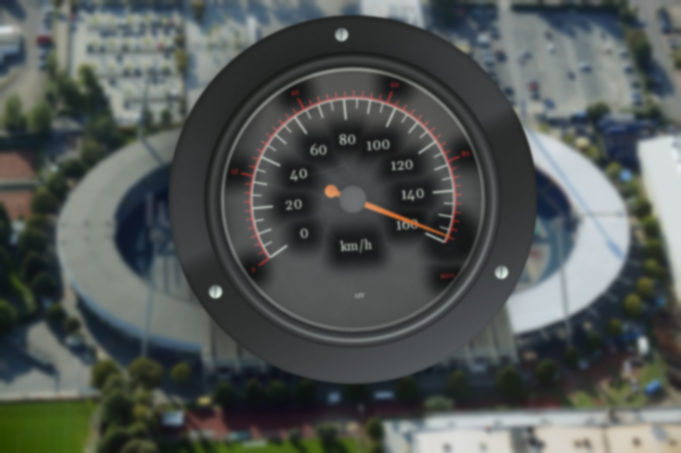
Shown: 157.5 km/h
